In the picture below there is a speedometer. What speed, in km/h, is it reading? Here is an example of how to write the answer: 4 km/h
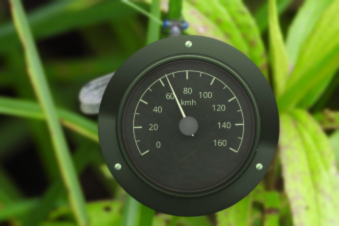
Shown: 65 km/h
